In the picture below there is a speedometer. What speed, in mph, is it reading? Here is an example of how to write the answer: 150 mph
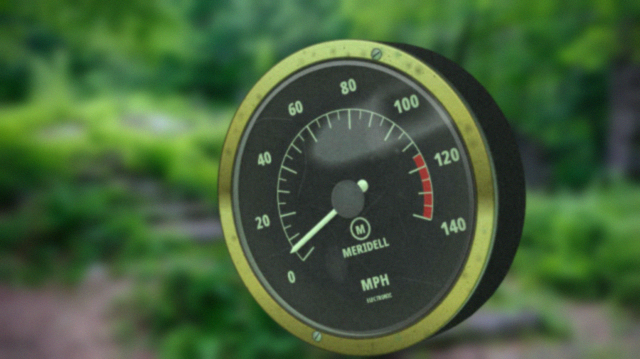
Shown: 5 mph
